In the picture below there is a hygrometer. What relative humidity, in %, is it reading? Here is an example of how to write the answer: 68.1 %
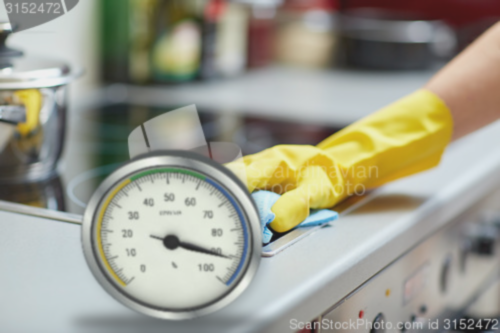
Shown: 90 %
